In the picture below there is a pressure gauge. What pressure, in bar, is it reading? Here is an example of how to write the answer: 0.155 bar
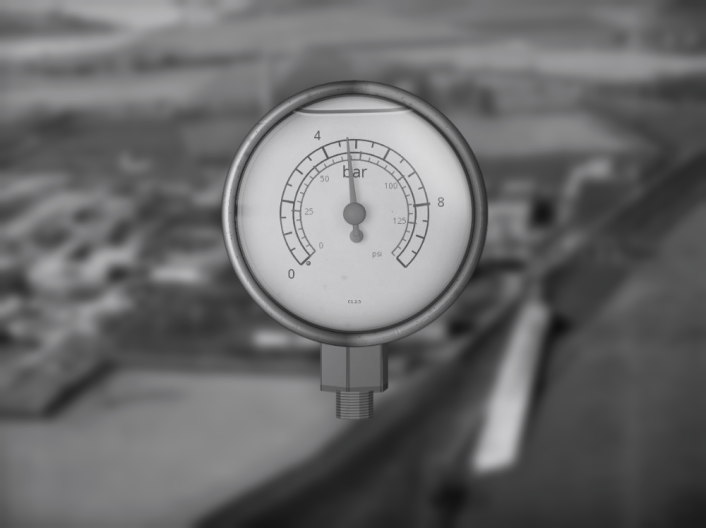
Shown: 4.75 bar
